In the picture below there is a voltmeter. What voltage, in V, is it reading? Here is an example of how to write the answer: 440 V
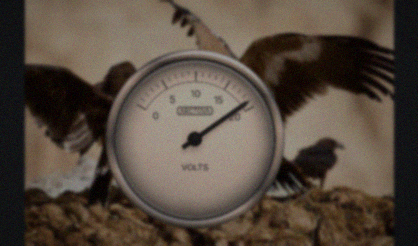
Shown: 19 V
